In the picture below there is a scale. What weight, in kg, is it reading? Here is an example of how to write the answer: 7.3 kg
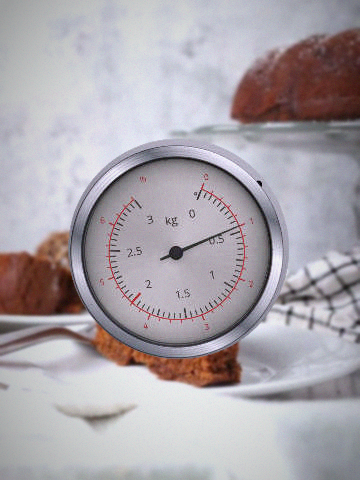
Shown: 0.45 kg
